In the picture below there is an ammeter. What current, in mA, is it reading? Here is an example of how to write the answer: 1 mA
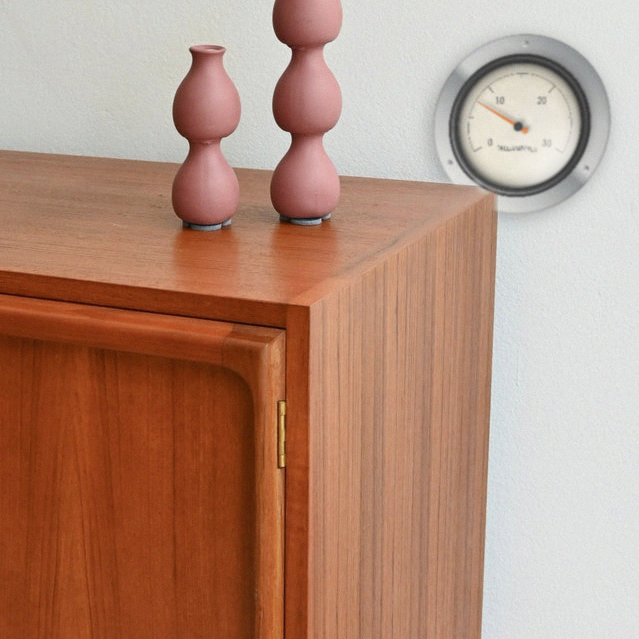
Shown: 7.5 mA
